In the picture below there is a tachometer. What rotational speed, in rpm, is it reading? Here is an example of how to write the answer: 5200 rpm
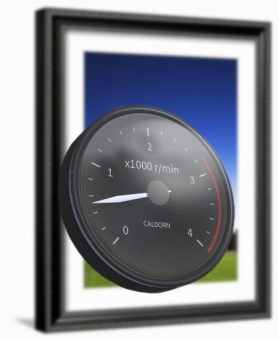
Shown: 500 rpm
